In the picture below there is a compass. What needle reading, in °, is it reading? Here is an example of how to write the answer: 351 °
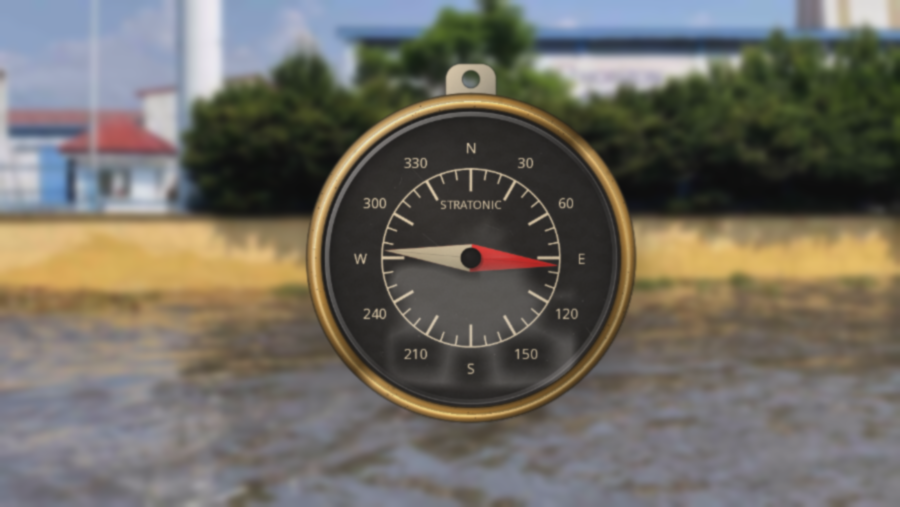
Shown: 95 °
